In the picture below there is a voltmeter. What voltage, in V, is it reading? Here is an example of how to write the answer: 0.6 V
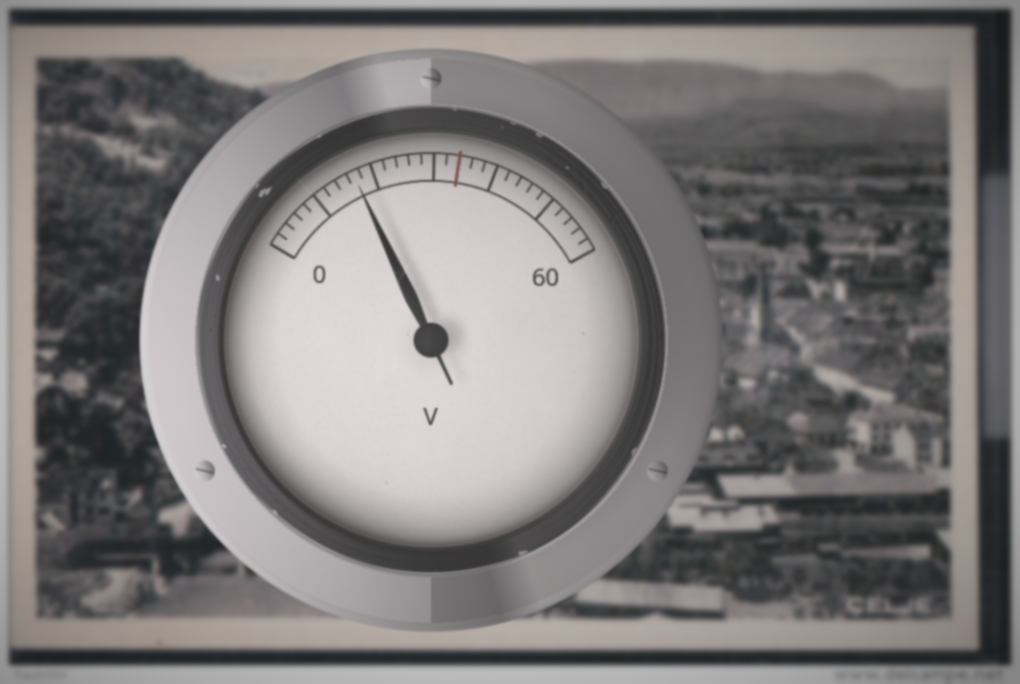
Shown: 17 V
